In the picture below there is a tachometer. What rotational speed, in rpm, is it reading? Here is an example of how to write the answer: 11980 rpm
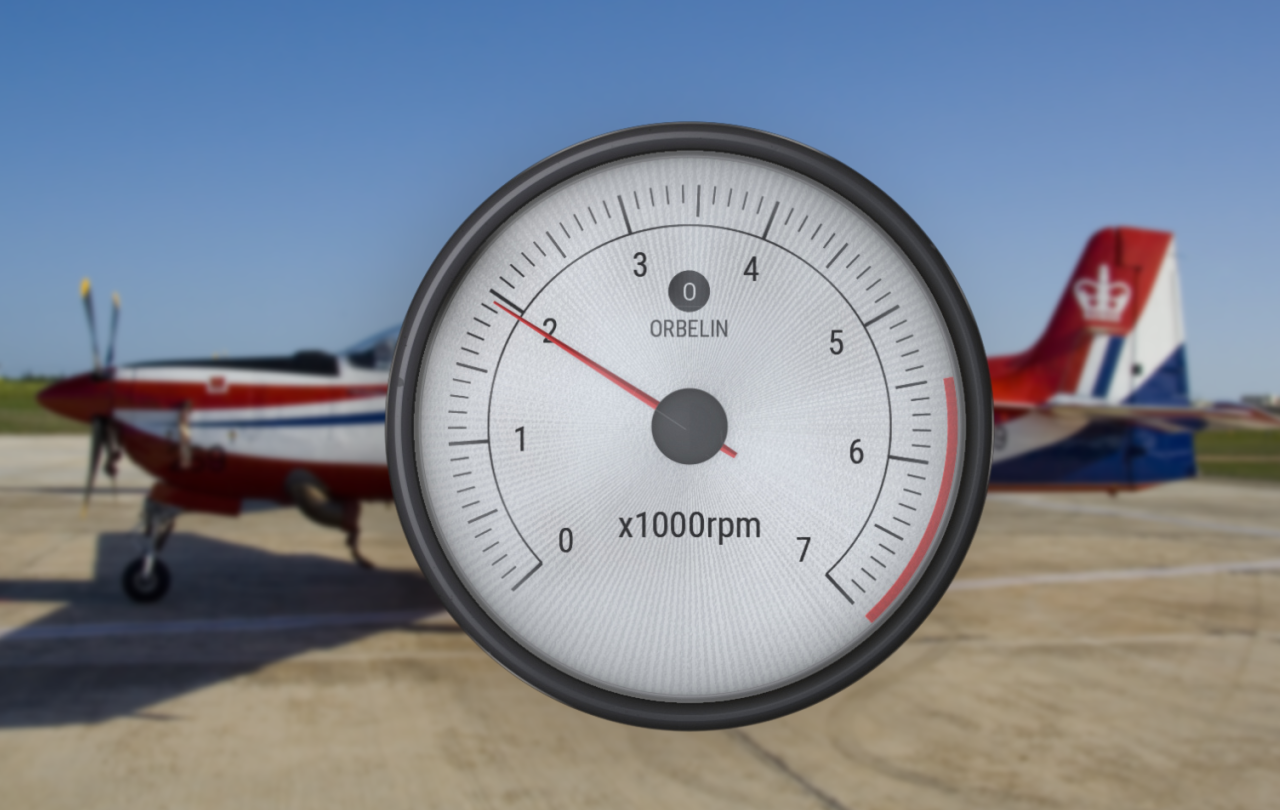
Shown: 1950 rpm
